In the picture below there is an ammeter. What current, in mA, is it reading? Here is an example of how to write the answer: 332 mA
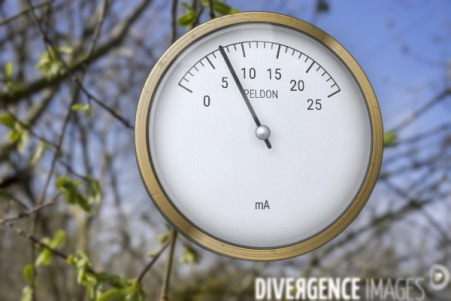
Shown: 7 mA
